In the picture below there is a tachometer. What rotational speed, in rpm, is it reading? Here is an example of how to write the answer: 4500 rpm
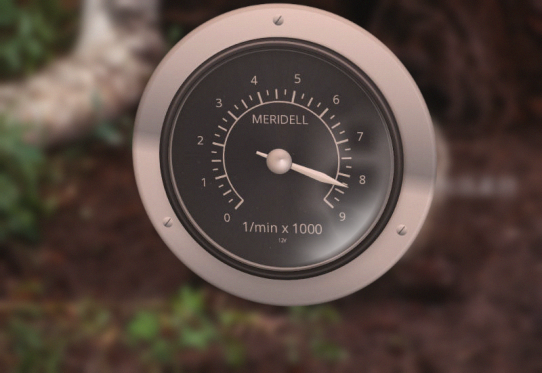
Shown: 8250 rpm
